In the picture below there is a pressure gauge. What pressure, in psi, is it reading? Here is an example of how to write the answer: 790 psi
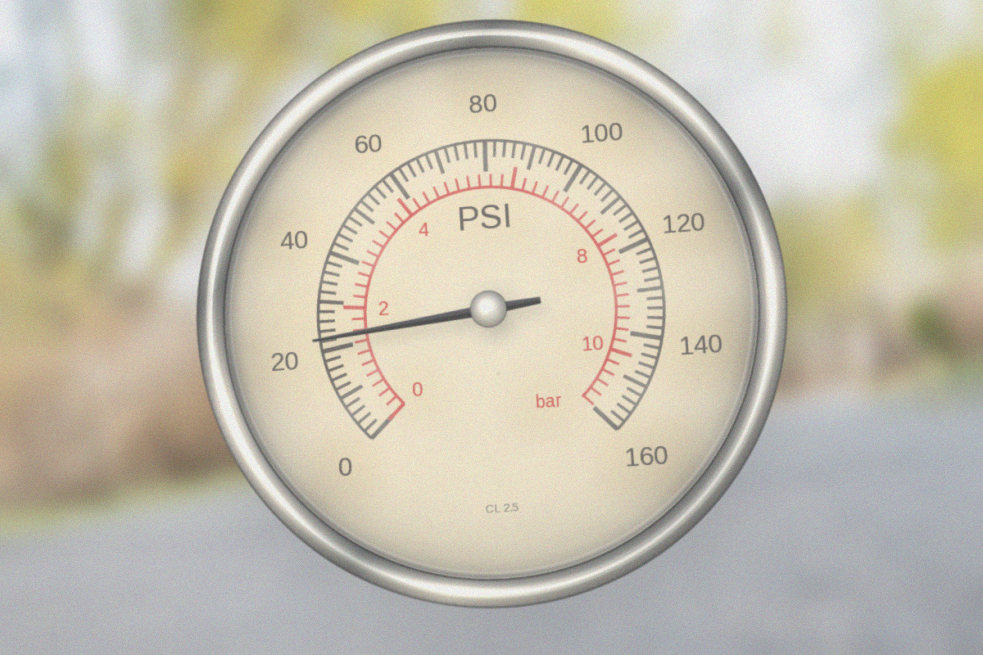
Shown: 22 psi
